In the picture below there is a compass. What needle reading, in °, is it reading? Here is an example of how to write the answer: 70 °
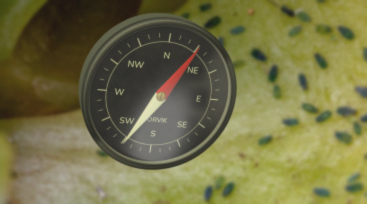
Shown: 30 °
